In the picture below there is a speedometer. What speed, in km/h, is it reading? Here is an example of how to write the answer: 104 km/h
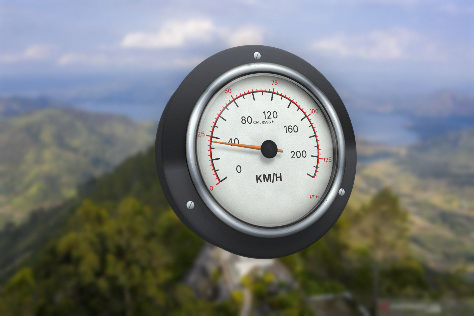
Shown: 35 km/h
